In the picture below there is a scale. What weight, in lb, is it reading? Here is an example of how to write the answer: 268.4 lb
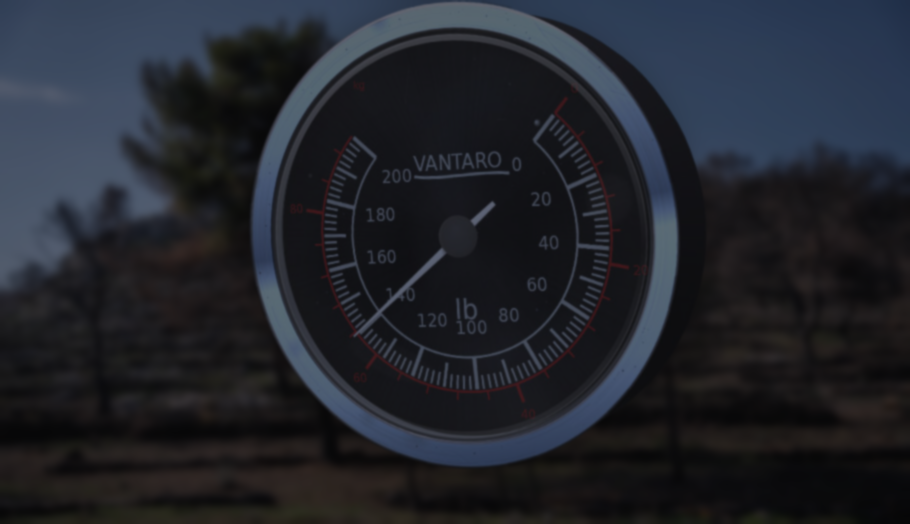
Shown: 140 lb
